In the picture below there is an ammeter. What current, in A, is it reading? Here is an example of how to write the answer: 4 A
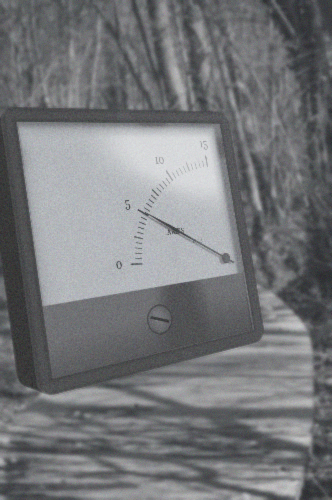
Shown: 5 A
